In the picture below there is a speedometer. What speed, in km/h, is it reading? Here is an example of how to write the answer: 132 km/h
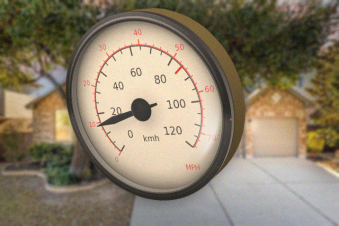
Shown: 15 km/h
